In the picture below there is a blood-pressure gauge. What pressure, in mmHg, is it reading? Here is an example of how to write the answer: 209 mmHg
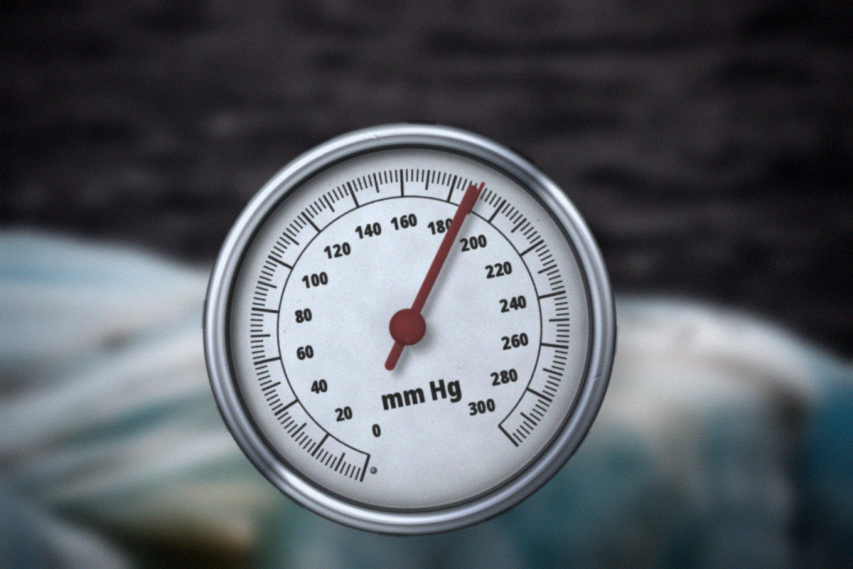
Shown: 188 mmHg
